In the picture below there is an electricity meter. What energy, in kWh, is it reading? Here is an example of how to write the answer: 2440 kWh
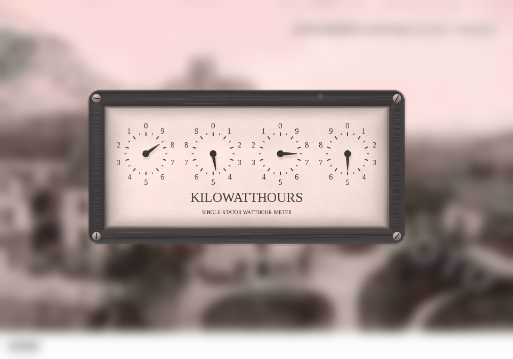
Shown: 8475 kWh
